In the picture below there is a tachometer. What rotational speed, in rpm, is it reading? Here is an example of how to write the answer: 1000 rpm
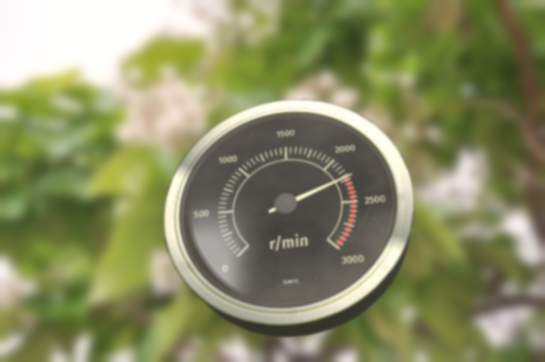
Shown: 2250 rpm
